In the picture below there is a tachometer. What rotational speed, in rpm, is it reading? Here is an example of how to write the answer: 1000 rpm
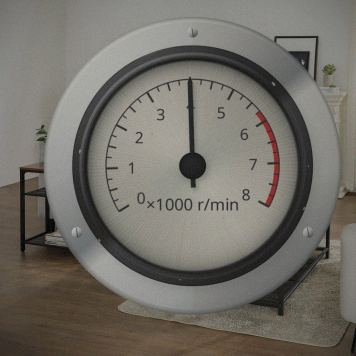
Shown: 4000 rpm
